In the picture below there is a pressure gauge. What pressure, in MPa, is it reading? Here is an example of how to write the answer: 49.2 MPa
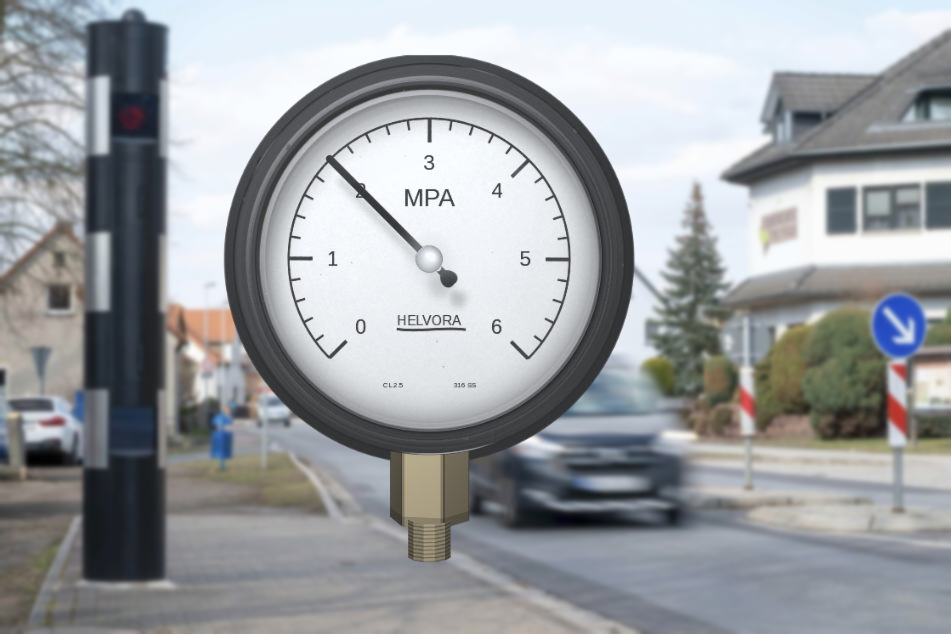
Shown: 2 MPa
